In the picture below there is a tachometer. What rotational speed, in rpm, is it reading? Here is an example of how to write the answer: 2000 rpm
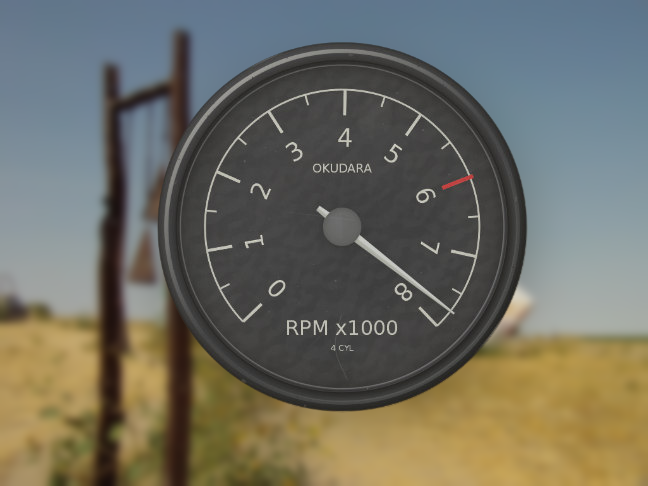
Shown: 7750 rpm
